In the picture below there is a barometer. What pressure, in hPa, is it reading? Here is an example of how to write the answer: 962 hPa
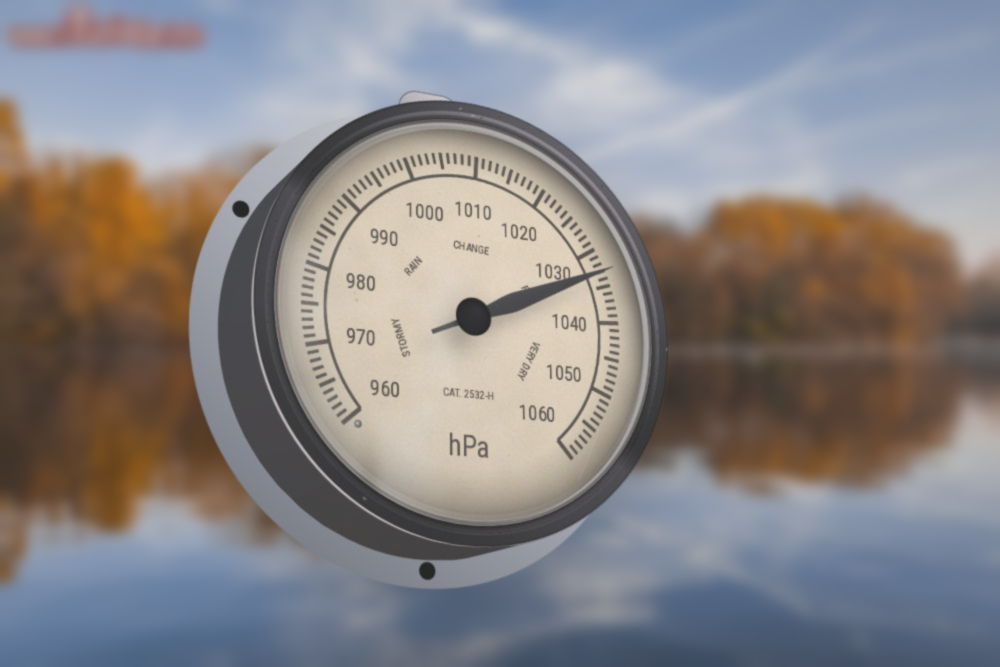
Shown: 1033 hPa
